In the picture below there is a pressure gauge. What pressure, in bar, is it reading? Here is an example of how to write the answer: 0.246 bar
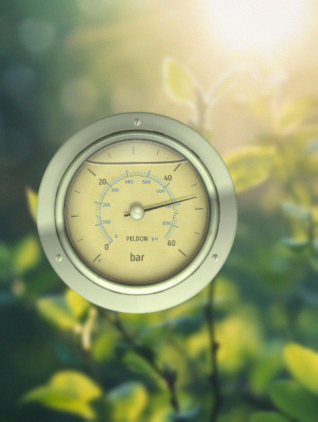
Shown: 47.5 bar
